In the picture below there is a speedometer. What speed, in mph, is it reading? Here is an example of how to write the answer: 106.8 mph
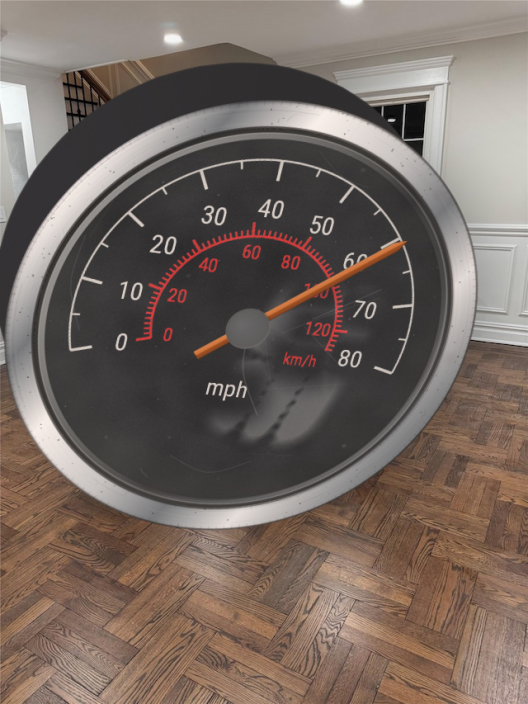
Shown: 60 mph
